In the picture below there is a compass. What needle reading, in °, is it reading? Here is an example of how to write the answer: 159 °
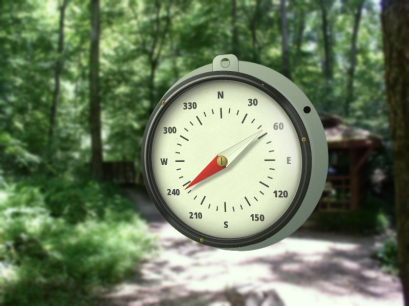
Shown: 235 °
